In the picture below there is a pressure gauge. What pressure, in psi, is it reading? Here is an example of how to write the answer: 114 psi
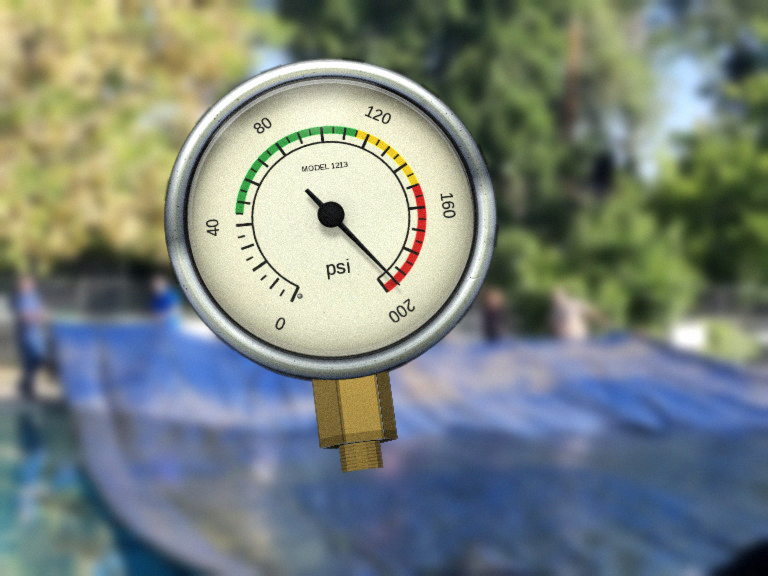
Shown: 195 psi
